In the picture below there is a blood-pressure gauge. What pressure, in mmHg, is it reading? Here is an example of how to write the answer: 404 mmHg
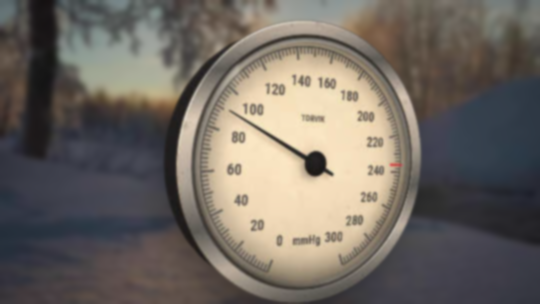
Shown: 90 mmHg
